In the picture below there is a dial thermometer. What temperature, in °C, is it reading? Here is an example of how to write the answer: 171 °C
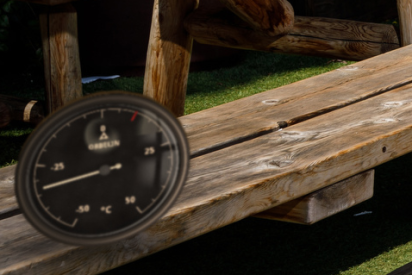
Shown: -32.5 °C
